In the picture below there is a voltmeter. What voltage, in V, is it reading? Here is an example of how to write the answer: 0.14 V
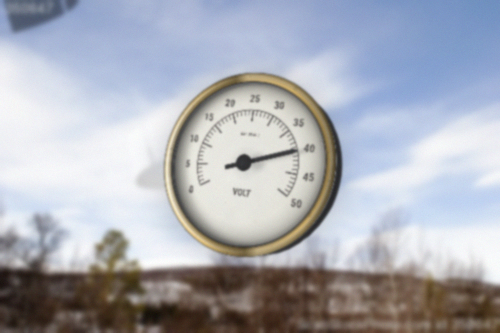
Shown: 40 V
